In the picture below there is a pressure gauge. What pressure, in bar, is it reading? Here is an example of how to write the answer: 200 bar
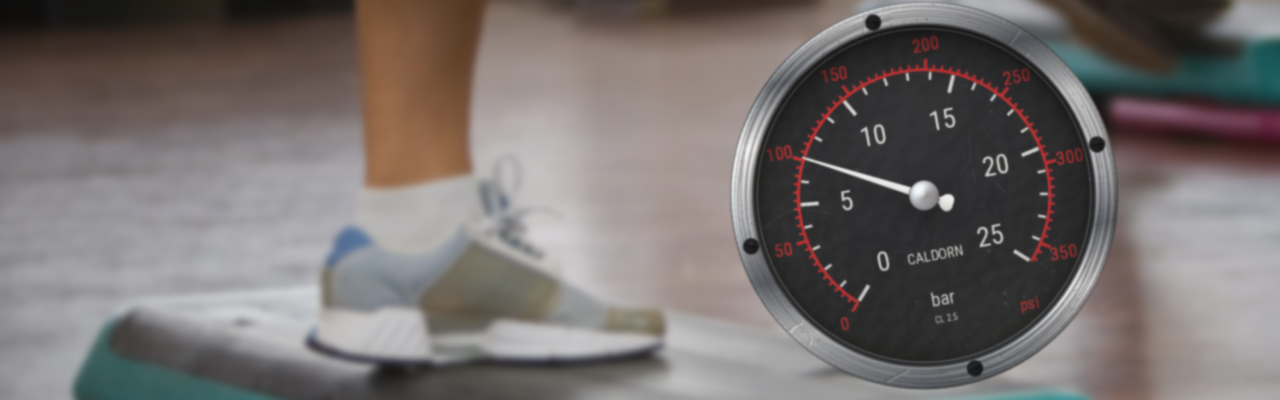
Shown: 7 bar
